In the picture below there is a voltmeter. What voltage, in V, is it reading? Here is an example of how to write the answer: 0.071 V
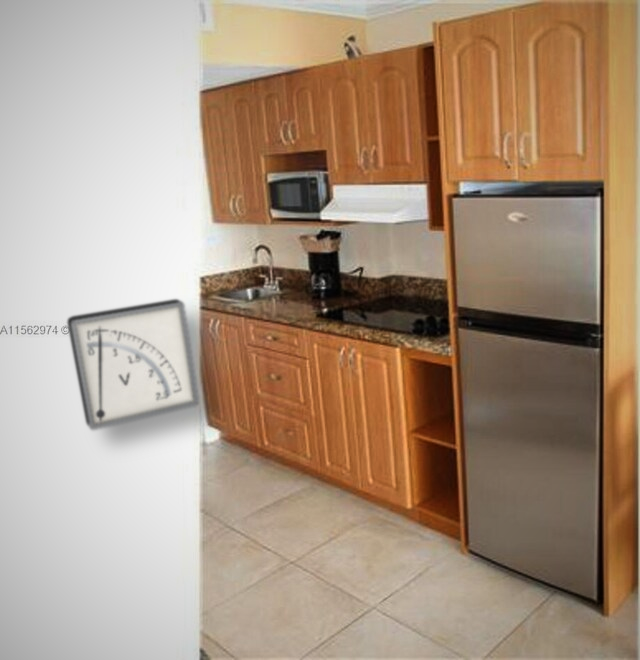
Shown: 0.5 V
